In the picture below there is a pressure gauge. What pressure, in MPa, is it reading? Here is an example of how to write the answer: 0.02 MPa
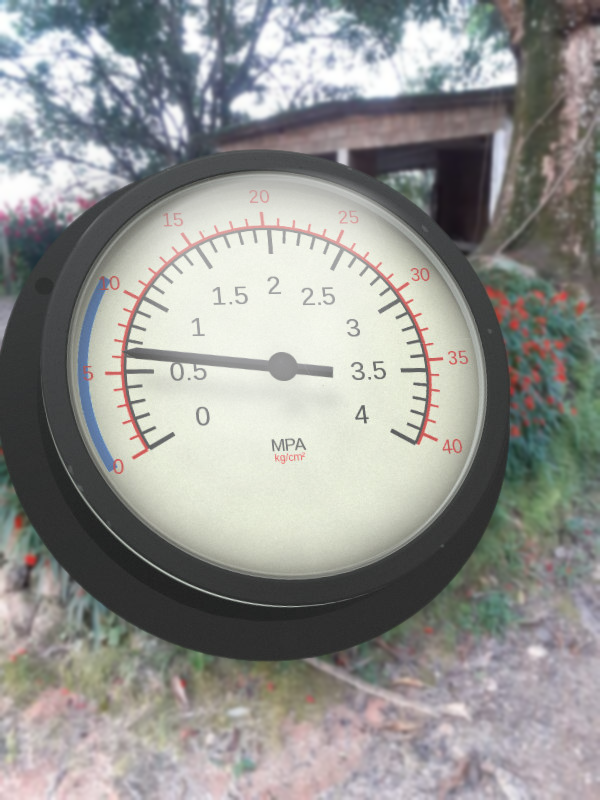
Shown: 0.6 MPa
